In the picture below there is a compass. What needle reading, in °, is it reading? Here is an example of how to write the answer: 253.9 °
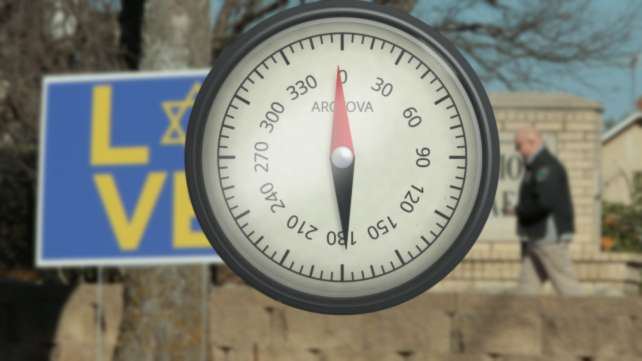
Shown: 357.5 °
